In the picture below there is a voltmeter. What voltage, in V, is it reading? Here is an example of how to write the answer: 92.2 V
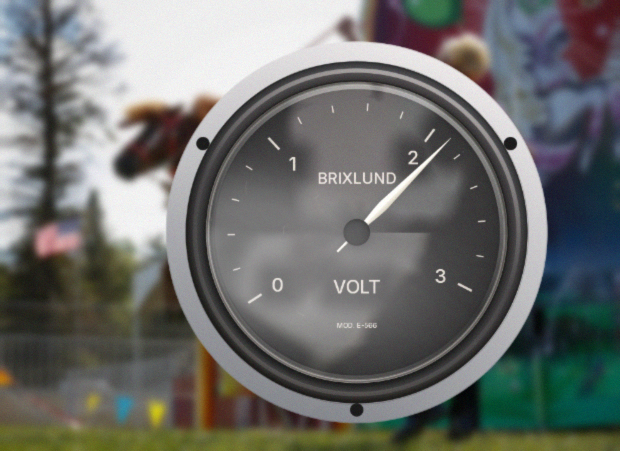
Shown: 2.1 V
